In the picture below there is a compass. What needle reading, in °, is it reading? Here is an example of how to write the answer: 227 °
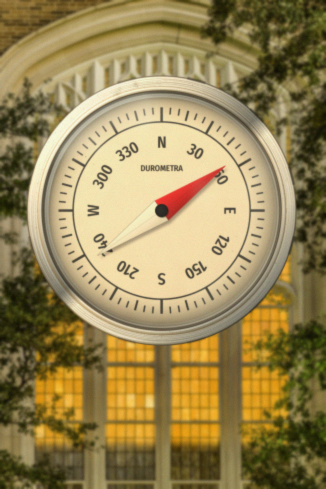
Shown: 55 °
